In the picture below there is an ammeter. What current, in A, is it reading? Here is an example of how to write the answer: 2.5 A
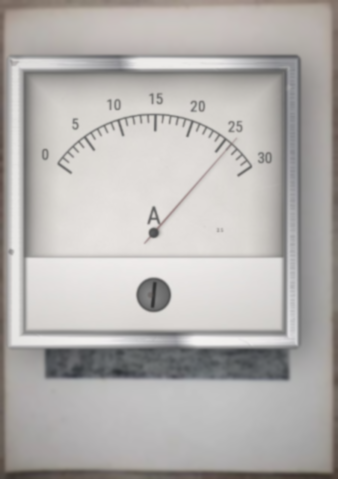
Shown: 26 A
